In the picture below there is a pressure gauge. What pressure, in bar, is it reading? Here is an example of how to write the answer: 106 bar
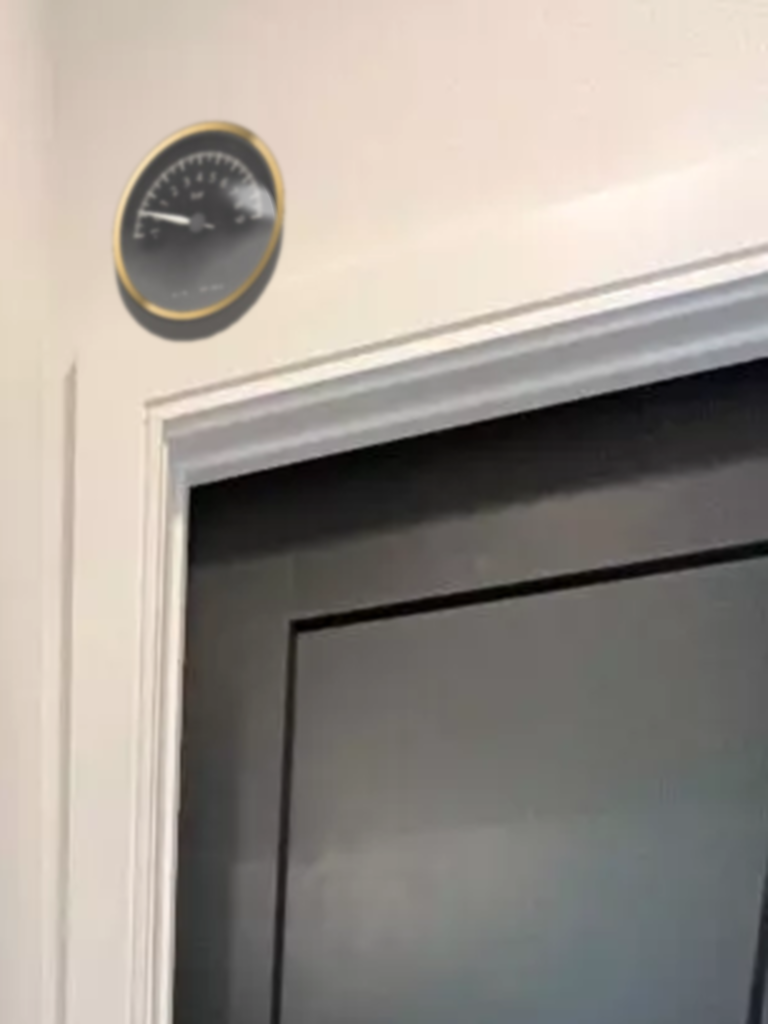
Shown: 0 bar
